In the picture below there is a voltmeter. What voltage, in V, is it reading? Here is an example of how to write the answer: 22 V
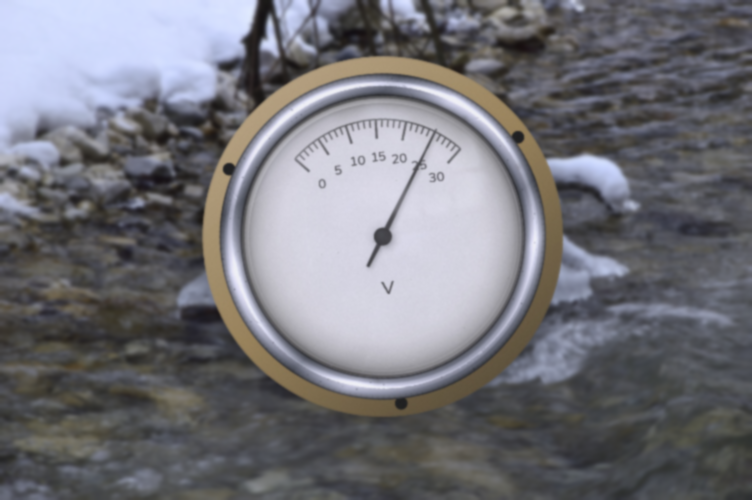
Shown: 25 V
